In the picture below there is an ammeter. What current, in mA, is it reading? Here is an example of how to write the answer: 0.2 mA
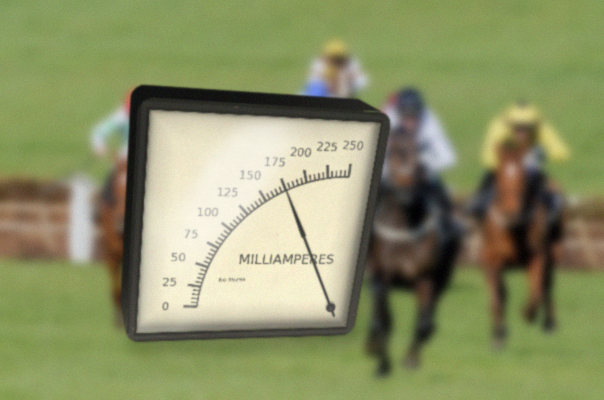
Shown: 175 mA
